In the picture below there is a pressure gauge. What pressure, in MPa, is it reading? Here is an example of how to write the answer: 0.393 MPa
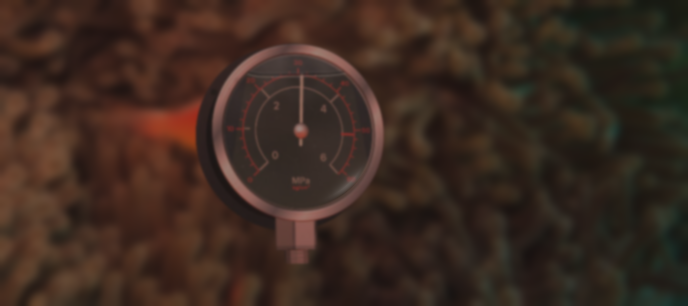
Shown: 3 MPa
